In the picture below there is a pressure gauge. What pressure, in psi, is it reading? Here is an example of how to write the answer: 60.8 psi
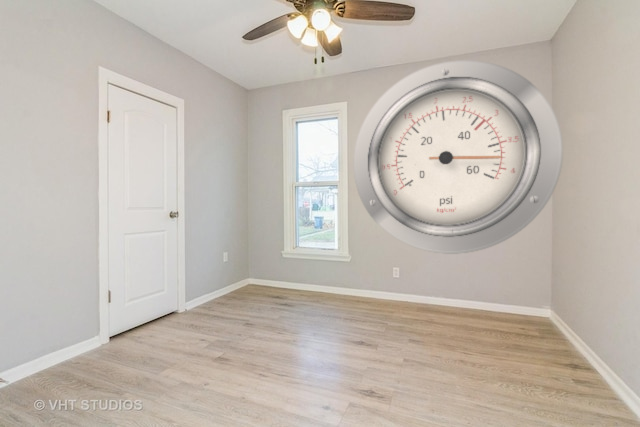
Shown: 54 psi
